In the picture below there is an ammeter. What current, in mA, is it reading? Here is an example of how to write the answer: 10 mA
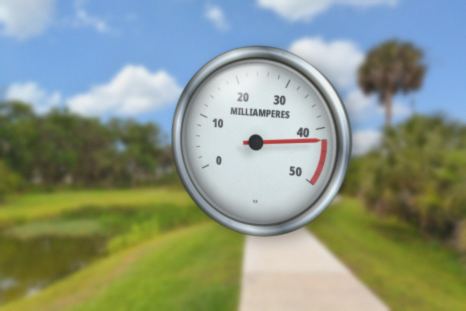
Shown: 42 mA
